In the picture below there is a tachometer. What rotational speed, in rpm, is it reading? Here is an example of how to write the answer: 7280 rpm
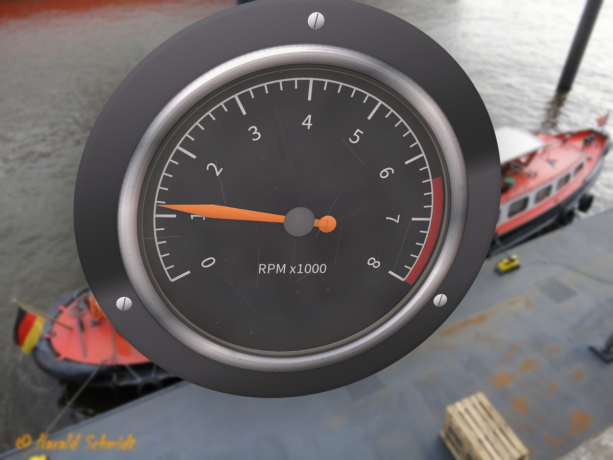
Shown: 1200 rpm
